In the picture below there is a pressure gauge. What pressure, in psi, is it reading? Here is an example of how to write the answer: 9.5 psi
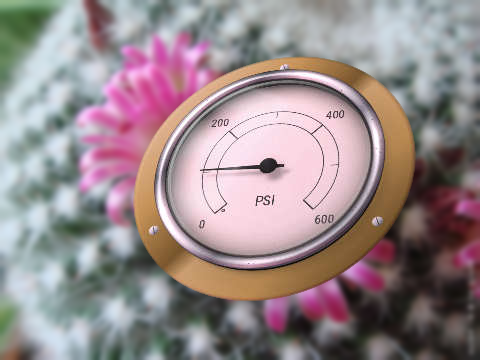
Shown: 100 psi
